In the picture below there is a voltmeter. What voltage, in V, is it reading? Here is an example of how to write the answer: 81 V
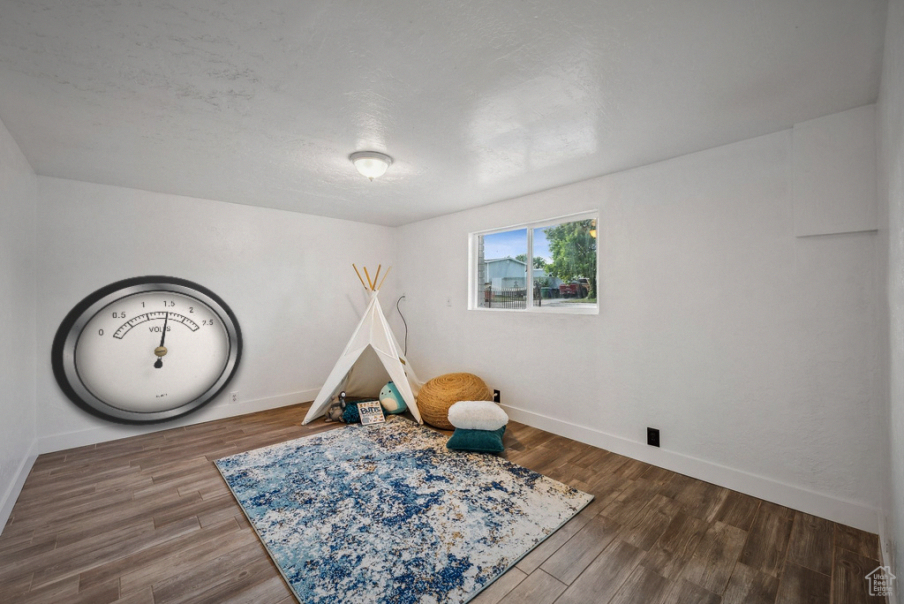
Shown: 1.5 V
